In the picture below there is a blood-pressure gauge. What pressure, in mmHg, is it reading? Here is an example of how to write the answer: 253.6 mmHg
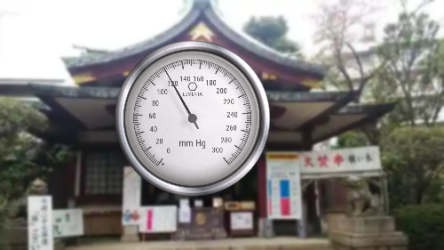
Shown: 120 mmHg
